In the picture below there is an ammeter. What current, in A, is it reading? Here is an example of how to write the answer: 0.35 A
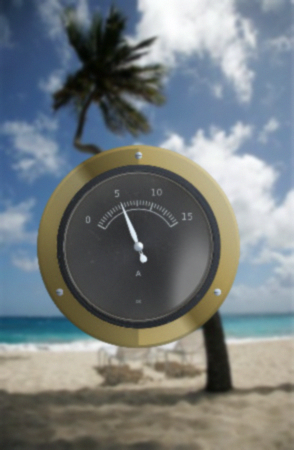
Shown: 5 A
